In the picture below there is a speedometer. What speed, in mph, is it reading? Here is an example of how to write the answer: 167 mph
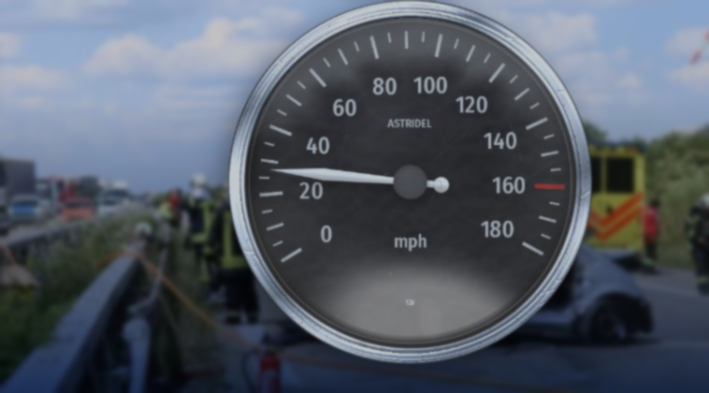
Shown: 27.5 mph
